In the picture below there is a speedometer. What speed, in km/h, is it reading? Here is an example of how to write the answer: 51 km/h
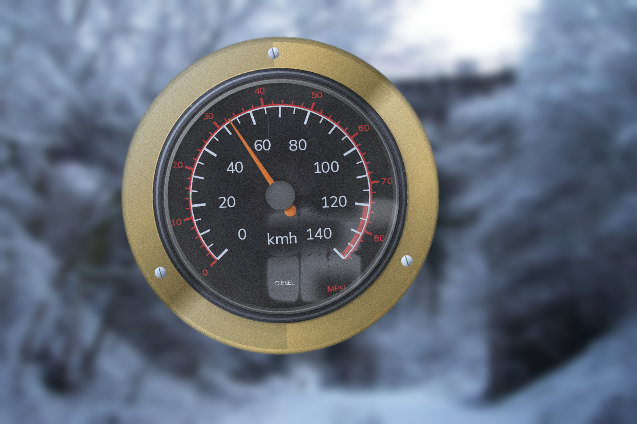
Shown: 52.5 km/h
